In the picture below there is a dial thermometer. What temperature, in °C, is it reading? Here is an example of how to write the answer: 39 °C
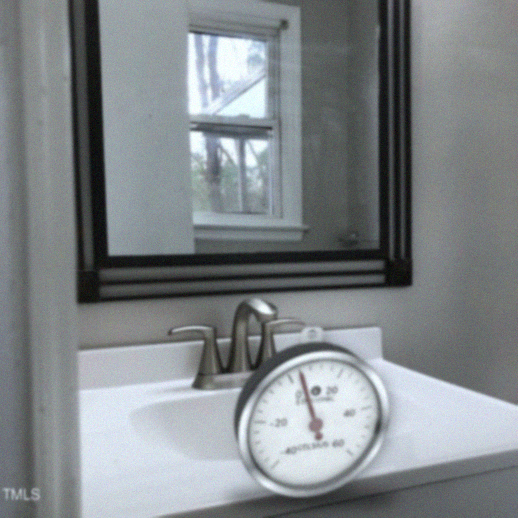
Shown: 4 °C
